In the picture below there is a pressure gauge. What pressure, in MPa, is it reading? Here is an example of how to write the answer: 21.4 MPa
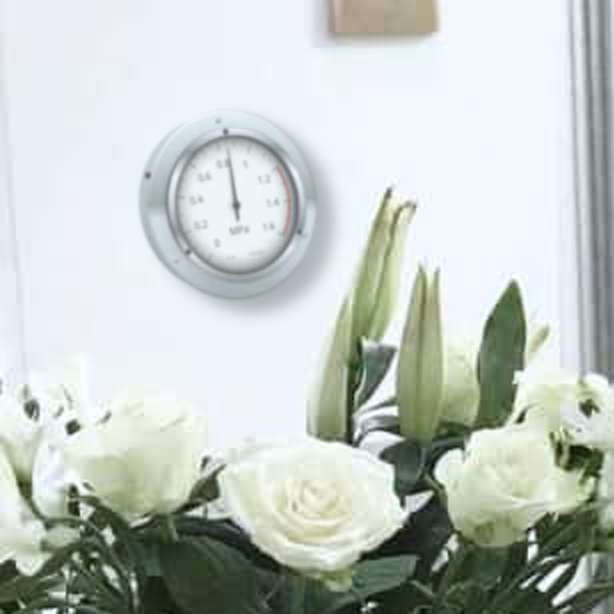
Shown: 0.85 MPa
